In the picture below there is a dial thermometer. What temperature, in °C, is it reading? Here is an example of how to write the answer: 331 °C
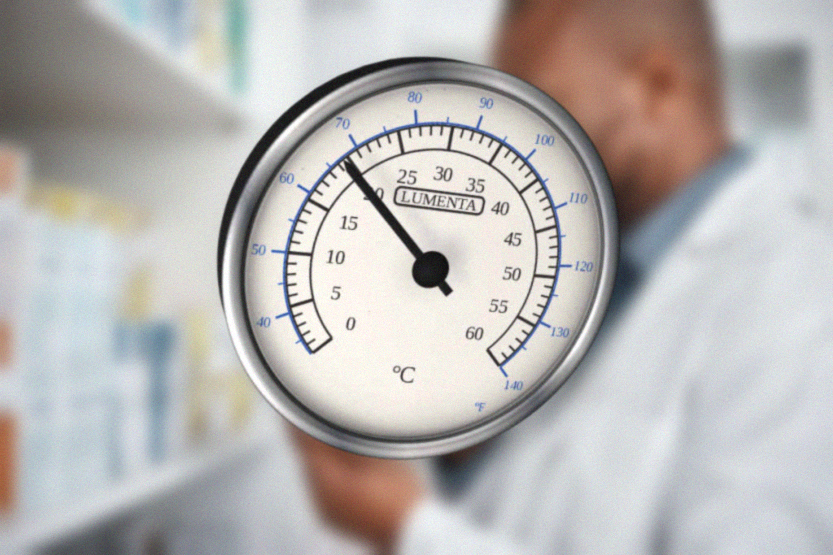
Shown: 19.5 °C
